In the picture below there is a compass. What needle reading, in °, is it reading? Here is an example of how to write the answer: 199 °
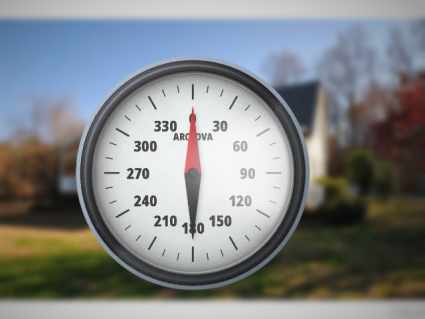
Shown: 0 °
